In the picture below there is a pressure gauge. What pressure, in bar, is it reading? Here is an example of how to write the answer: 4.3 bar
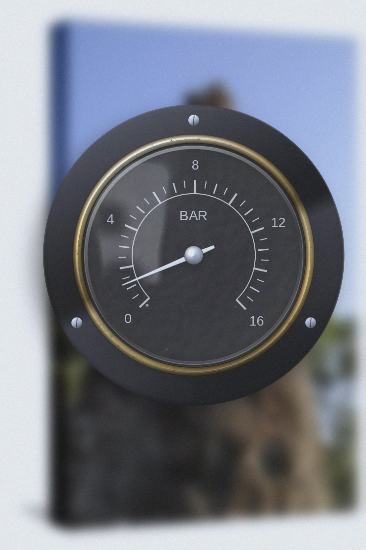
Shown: 1.25 bar
